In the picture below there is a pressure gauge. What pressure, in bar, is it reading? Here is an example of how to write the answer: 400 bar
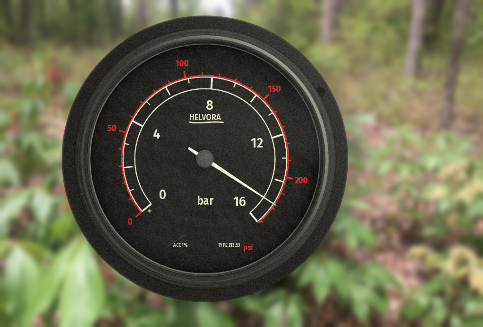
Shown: 15 bar
